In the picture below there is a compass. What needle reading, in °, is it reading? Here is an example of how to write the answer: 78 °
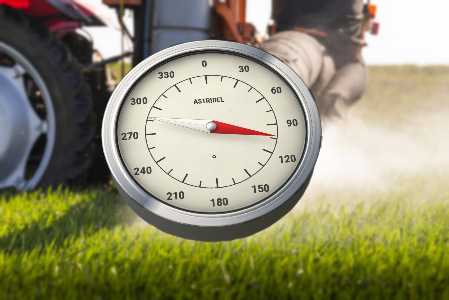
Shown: 105 °
